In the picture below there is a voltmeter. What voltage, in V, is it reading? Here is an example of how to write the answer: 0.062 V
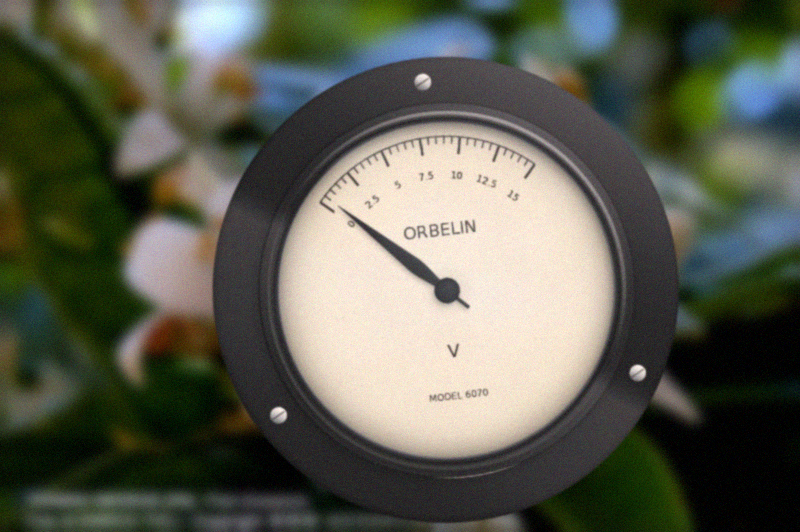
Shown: 0.5 V
